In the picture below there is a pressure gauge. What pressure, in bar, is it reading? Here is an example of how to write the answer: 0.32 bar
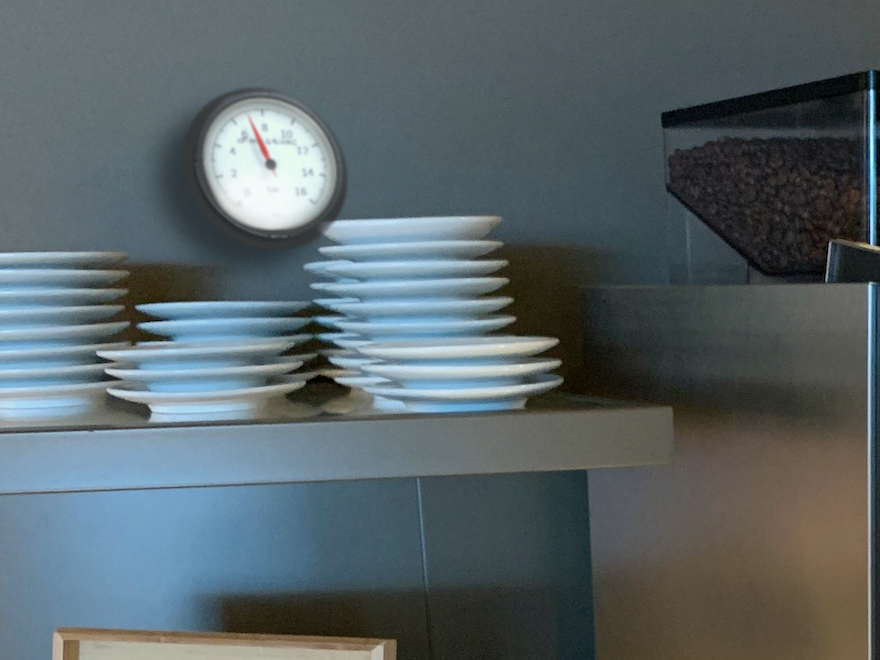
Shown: 7 bar
